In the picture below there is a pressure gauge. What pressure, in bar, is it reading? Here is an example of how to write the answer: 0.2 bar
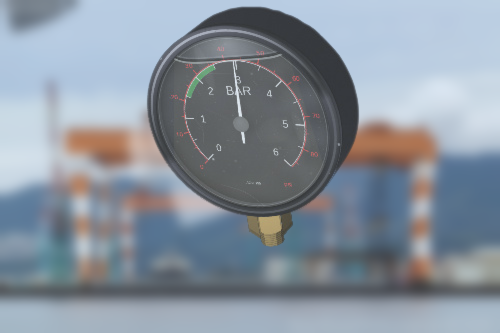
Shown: 3 bar
